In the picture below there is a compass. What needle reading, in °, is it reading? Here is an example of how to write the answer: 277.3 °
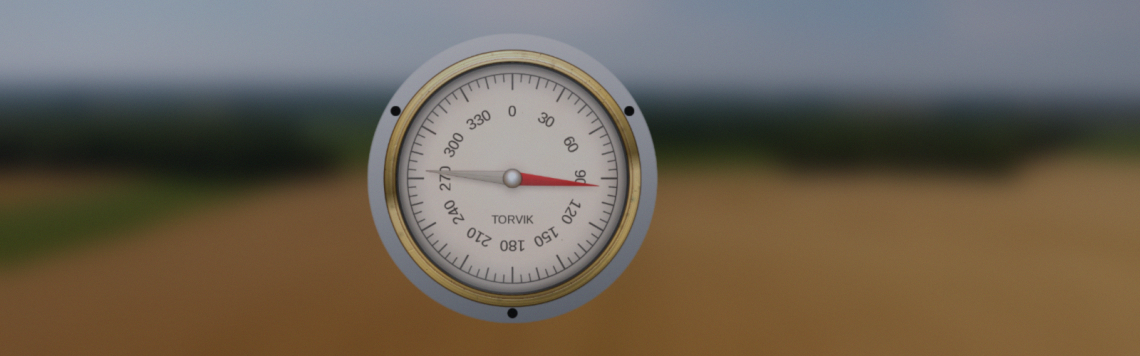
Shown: 95 °
